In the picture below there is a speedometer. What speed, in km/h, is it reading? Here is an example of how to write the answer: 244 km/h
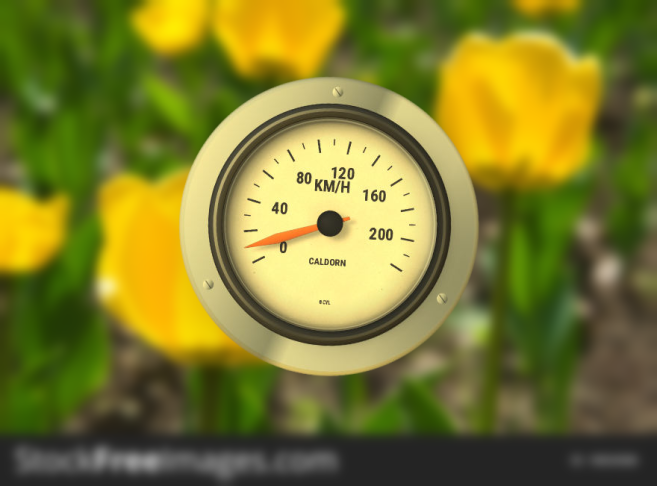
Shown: 10 km/h
